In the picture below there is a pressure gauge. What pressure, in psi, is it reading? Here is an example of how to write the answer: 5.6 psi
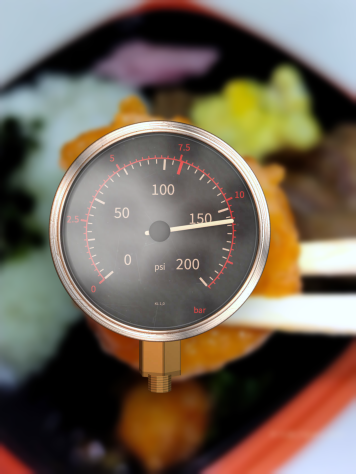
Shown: 157.5 psi
